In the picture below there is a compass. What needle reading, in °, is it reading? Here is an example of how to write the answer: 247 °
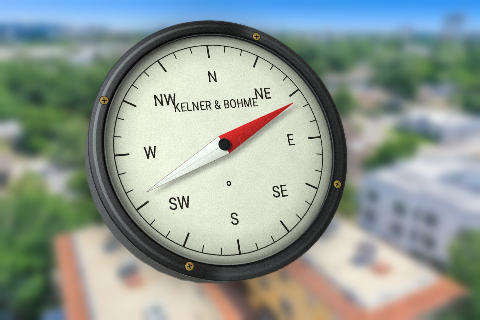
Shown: 65 °
